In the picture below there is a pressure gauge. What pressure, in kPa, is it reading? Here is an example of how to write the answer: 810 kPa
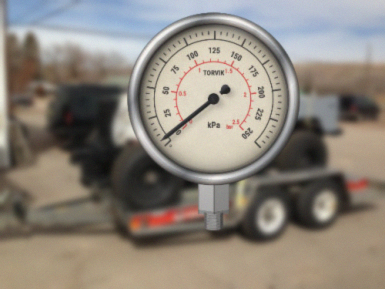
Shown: 5 kPa
